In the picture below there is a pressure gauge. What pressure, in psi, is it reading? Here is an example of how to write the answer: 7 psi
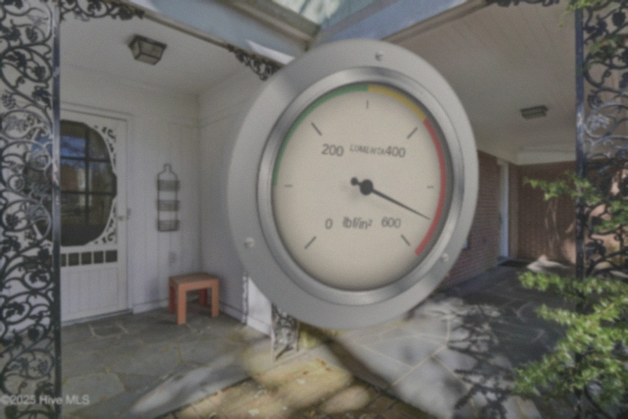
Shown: 550 psi
